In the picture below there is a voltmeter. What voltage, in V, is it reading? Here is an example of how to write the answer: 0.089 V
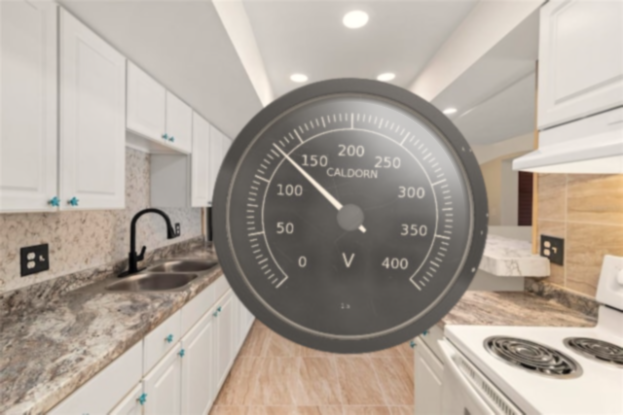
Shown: 130 V
